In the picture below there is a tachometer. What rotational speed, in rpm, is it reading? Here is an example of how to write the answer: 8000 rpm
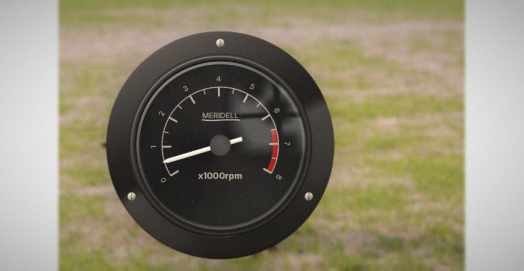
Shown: 500 rpm
